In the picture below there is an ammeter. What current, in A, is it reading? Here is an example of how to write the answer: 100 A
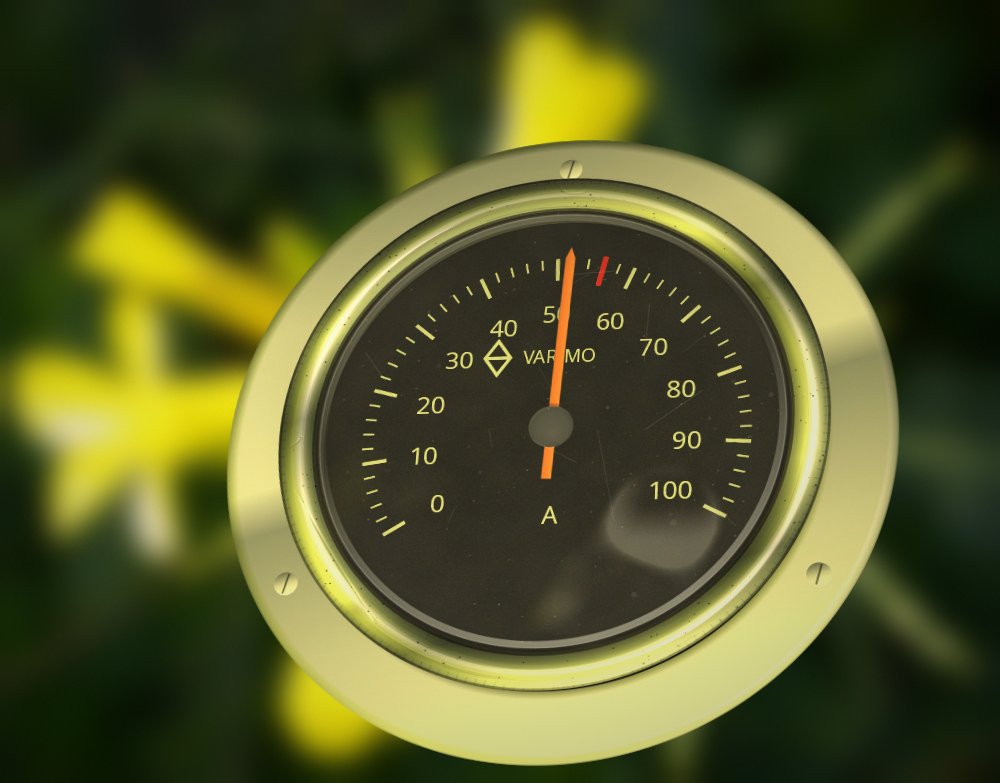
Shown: 52 A
